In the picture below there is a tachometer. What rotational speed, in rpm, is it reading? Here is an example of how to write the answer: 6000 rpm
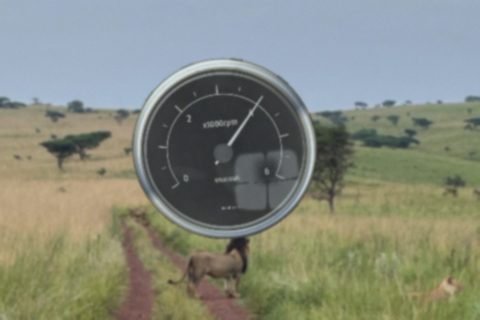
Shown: 4000 rpm
